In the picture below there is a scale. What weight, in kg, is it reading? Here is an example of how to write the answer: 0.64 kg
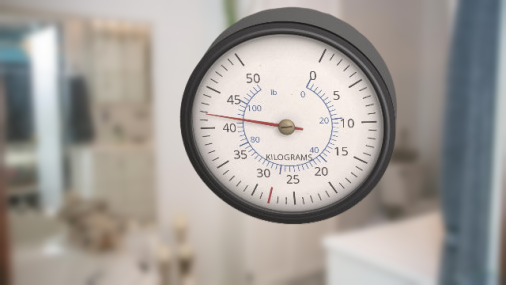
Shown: 42 kg
